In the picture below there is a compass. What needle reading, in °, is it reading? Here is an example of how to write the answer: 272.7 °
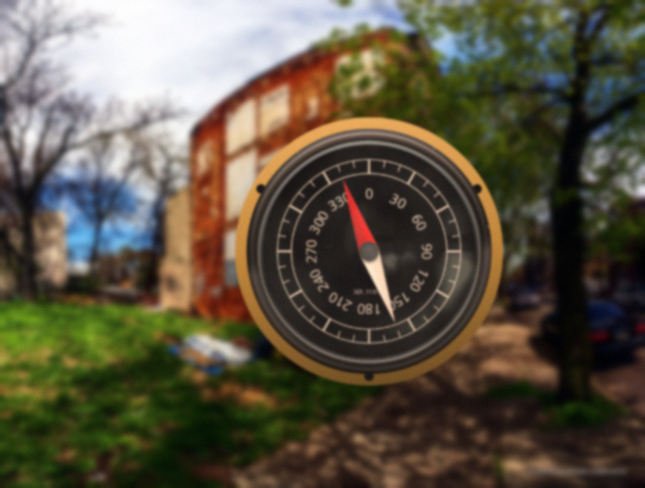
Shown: 340 °
